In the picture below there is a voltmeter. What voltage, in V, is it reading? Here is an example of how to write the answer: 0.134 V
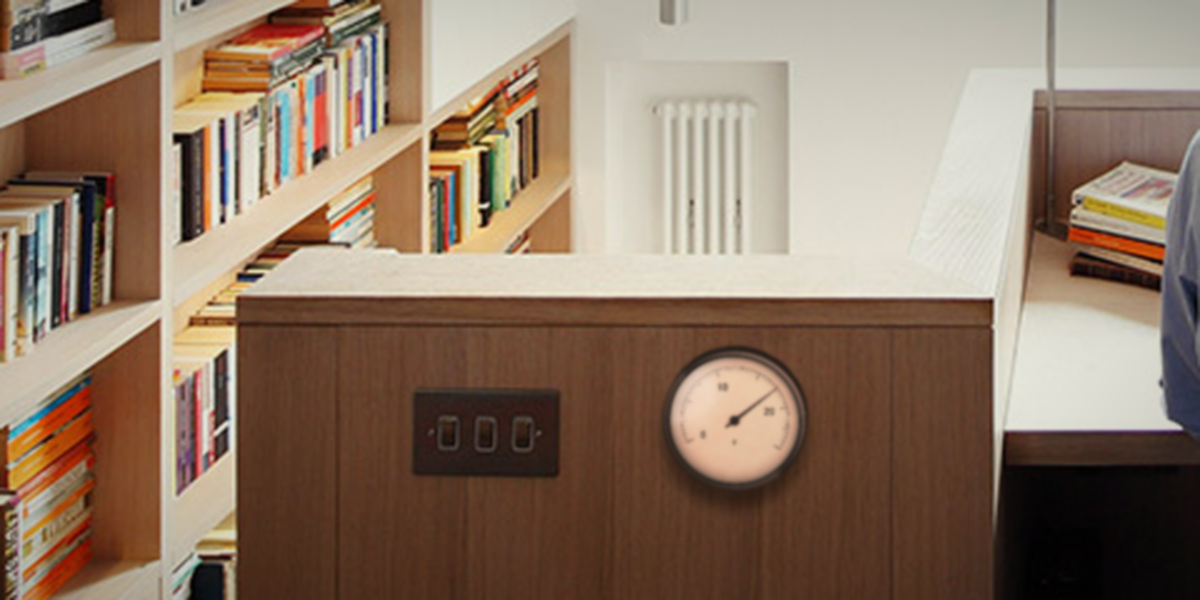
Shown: 17.5 V
